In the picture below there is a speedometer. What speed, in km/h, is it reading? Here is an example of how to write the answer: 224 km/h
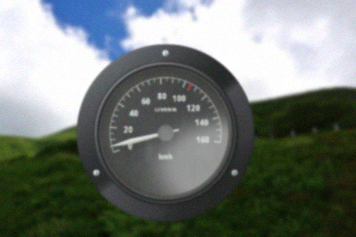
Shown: 5 km/h
